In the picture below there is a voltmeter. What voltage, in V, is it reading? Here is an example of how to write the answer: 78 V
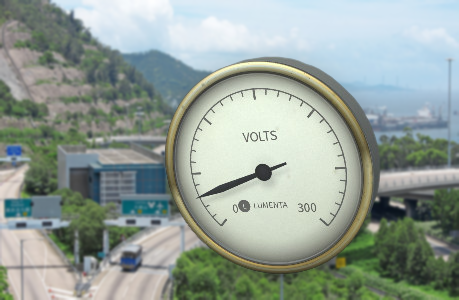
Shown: 30 V
